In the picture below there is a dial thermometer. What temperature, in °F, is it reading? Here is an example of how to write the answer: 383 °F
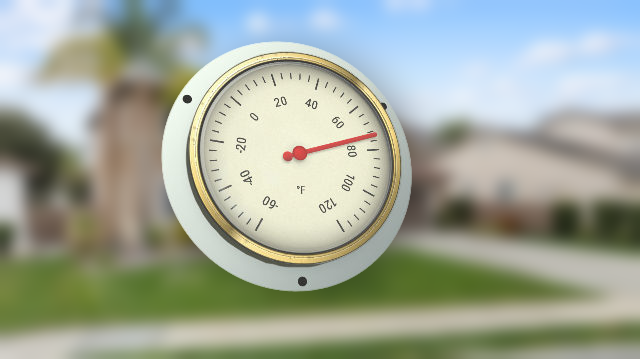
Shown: 74 °F
